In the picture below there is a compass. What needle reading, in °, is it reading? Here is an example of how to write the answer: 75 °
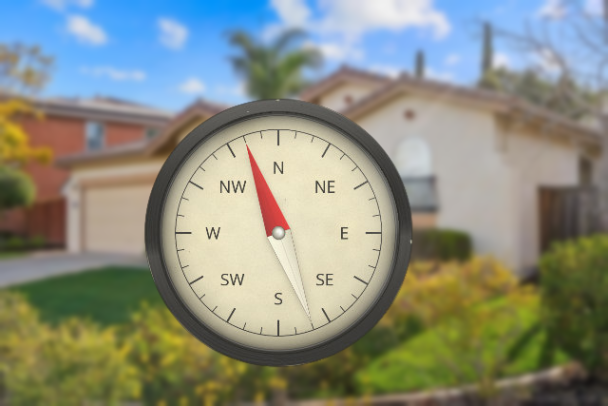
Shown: 340 °
